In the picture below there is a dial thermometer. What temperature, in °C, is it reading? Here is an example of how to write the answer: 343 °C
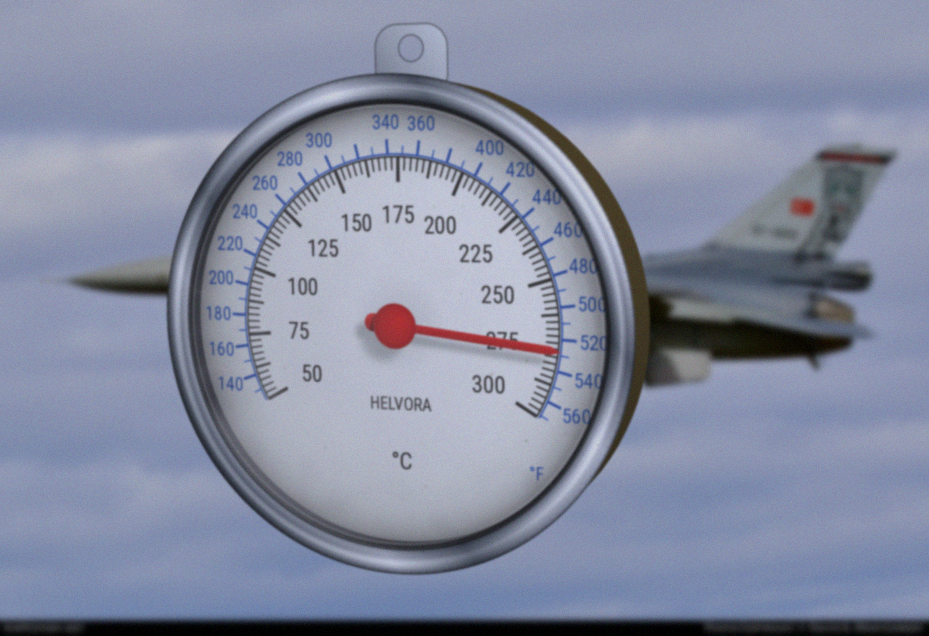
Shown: 275 °C
